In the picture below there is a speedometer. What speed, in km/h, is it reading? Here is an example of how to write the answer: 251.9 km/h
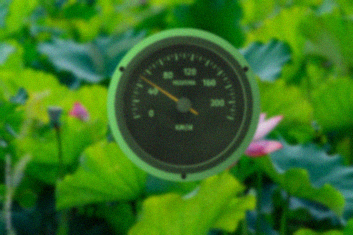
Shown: 50 km/h
